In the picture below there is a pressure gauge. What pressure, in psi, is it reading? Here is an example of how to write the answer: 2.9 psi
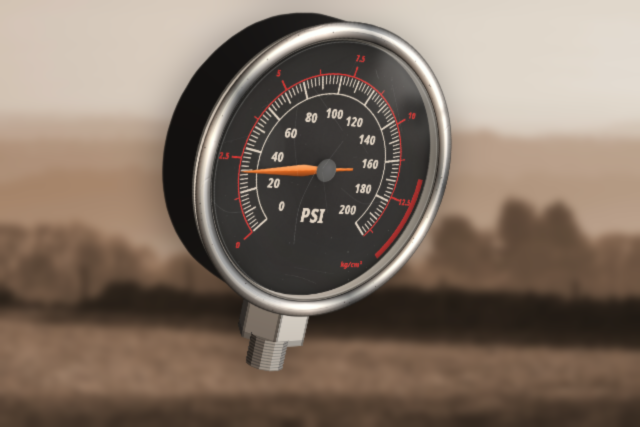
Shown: 30 psi
